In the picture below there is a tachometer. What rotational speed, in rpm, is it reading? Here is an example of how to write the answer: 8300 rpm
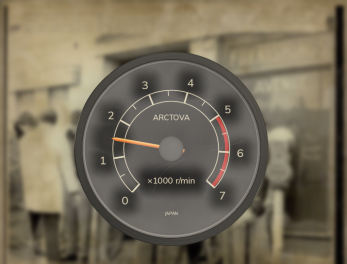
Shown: 1500 rpm
